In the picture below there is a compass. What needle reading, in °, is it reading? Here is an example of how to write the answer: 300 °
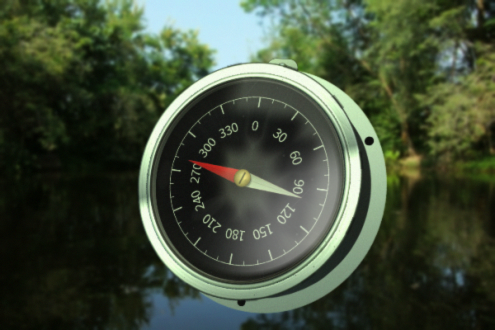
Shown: 280 °
